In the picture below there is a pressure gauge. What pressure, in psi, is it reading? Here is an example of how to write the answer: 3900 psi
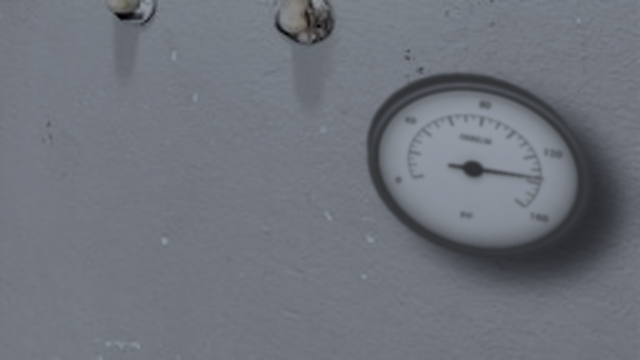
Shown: 135 psi
